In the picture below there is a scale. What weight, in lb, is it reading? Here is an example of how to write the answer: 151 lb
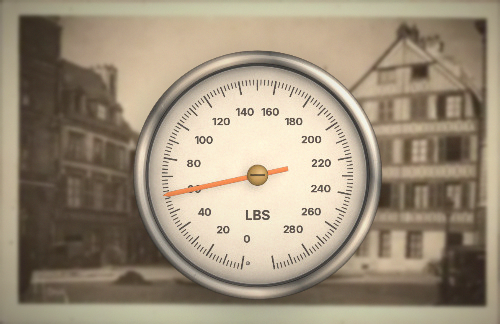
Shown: 60 lb
